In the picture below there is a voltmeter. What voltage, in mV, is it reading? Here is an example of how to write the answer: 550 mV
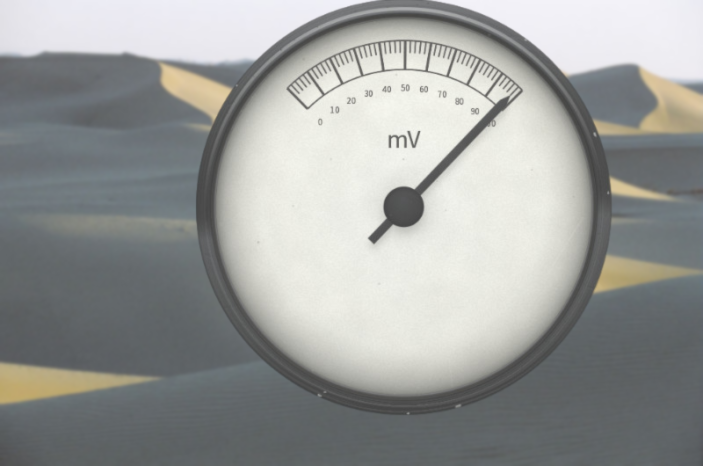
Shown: 98 mV
